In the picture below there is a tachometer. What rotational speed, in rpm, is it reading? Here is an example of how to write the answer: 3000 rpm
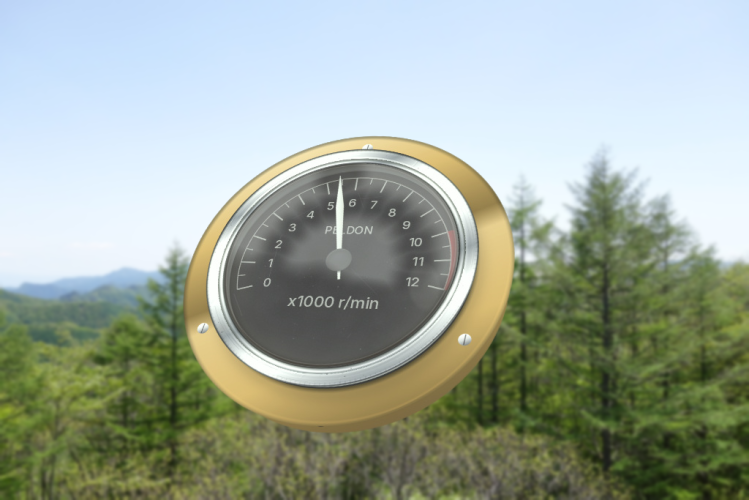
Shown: 5500 rpm
